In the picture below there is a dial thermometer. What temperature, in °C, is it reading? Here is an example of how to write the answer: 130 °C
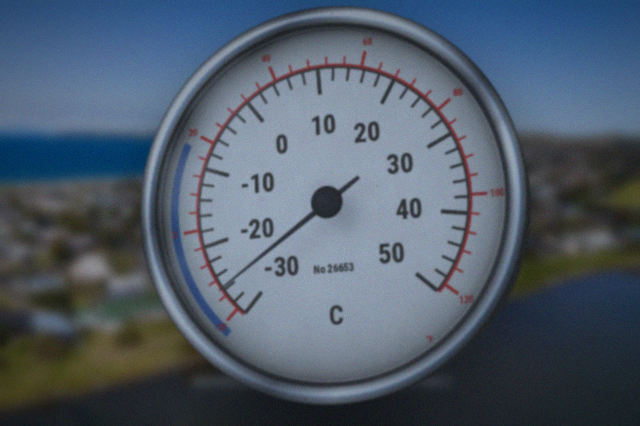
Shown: -26 °C
